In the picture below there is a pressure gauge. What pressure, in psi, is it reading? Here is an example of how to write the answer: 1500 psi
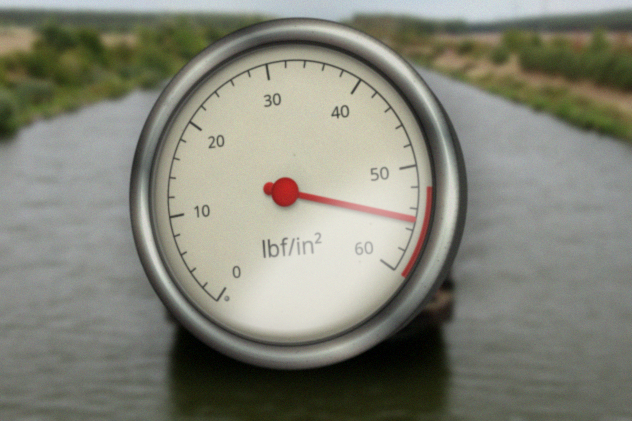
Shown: 55 psi
